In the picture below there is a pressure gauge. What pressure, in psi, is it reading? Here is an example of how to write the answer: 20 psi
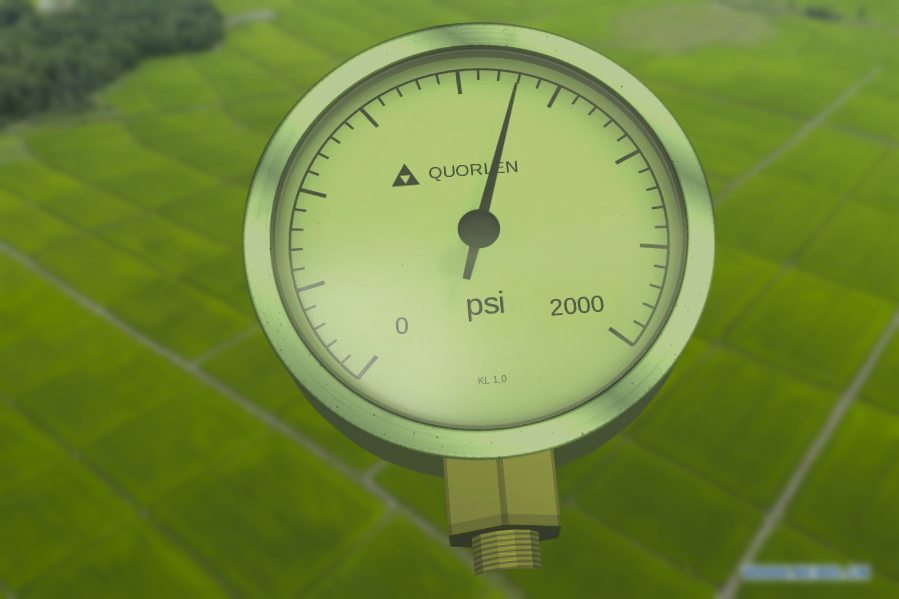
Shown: 1150 psi
